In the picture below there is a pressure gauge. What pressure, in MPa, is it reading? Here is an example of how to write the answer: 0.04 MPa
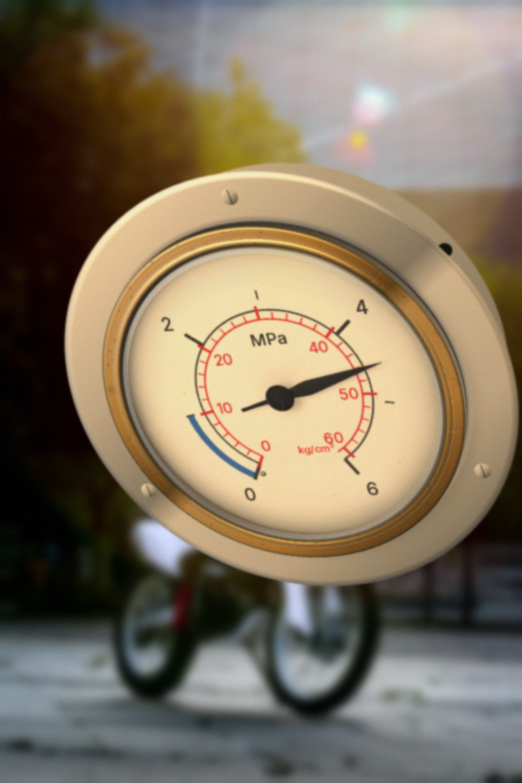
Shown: 4.5 MPa
